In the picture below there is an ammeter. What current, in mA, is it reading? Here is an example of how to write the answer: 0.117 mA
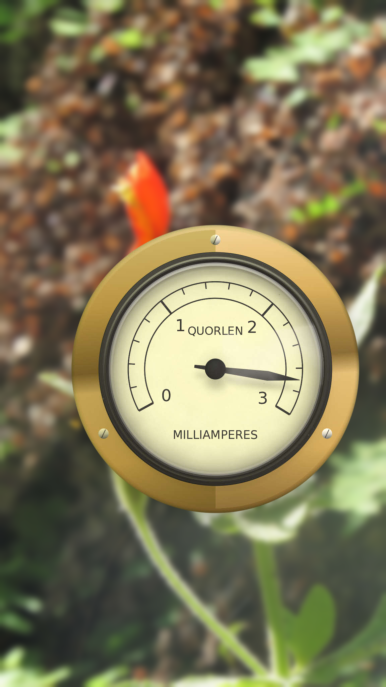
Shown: 2.7 mA
